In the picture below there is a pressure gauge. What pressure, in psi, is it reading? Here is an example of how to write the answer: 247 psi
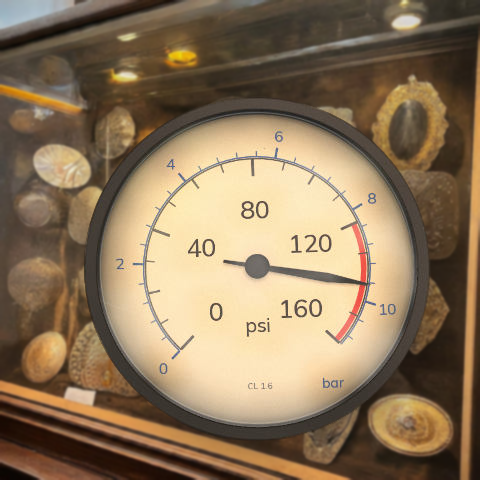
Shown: 140 psi
